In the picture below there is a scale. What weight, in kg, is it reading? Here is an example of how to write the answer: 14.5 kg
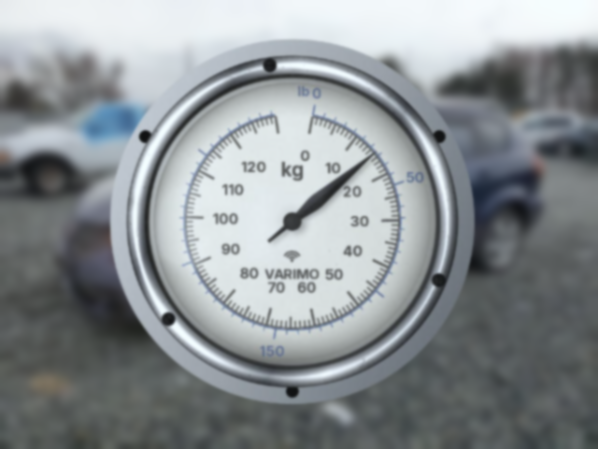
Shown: 15 kg
